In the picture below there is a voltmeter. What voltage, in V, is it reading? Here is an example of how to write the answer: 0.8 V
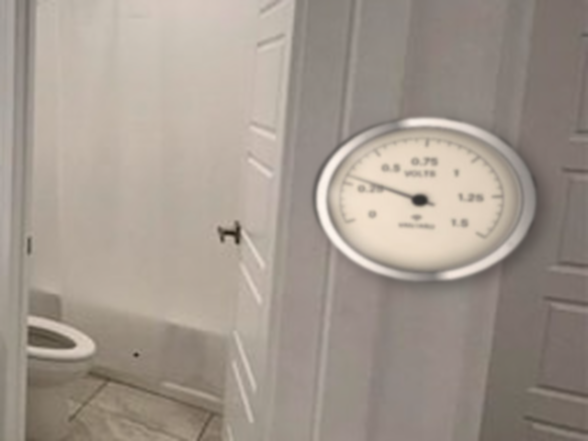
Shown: 0.3 V
